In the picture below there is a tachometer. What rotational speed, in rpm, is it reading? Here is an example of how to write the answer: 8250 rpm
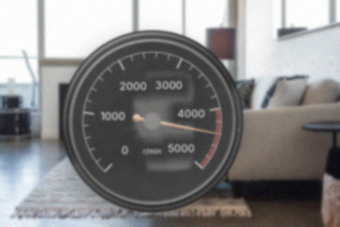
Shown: 4400 rpm
